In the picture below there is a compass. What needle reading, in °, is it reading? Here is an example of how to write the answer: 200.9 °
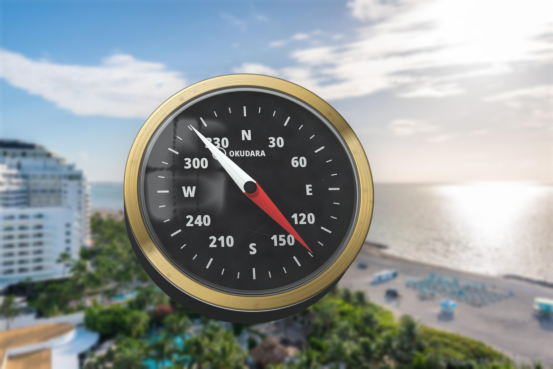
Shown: 140 °
